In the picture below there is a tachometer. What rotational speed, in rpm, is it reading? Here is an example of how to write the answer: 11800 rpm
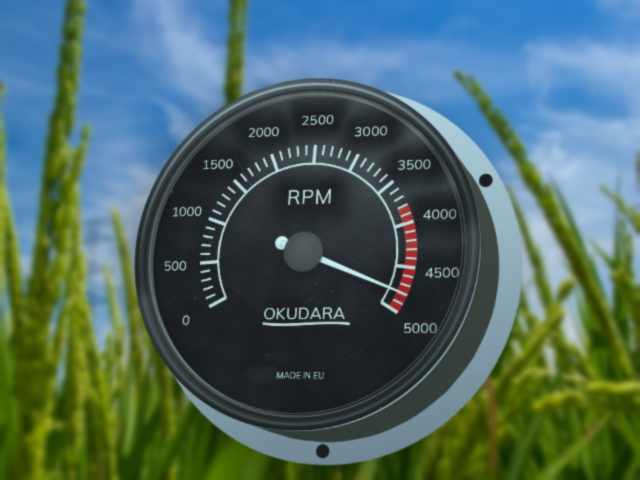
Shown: 4800 rpm
